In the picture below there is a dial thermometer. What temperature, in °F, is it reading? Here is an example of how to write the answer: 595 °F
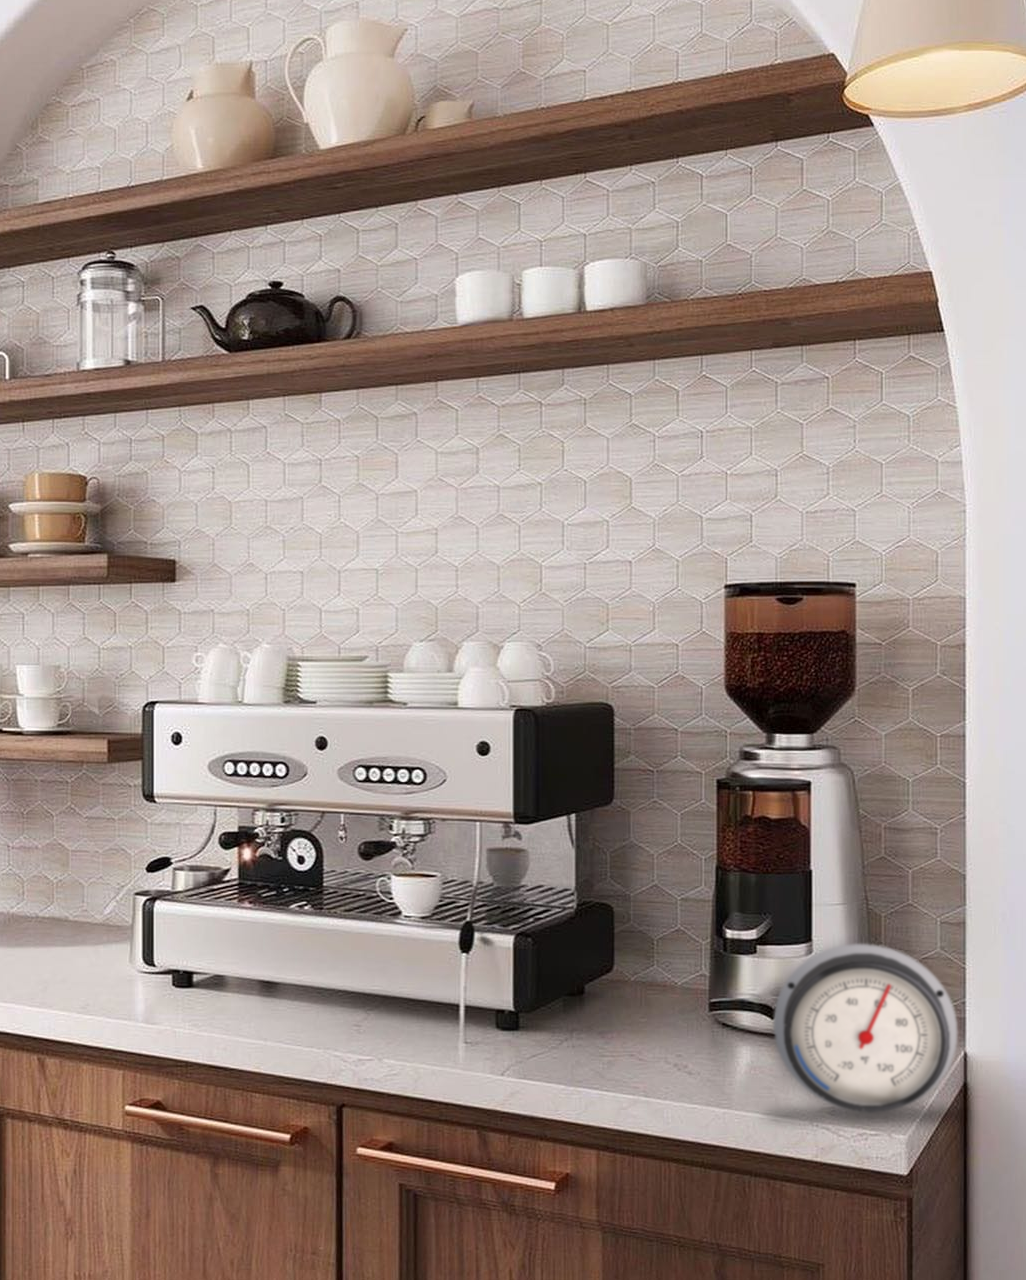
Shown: 60 °F
